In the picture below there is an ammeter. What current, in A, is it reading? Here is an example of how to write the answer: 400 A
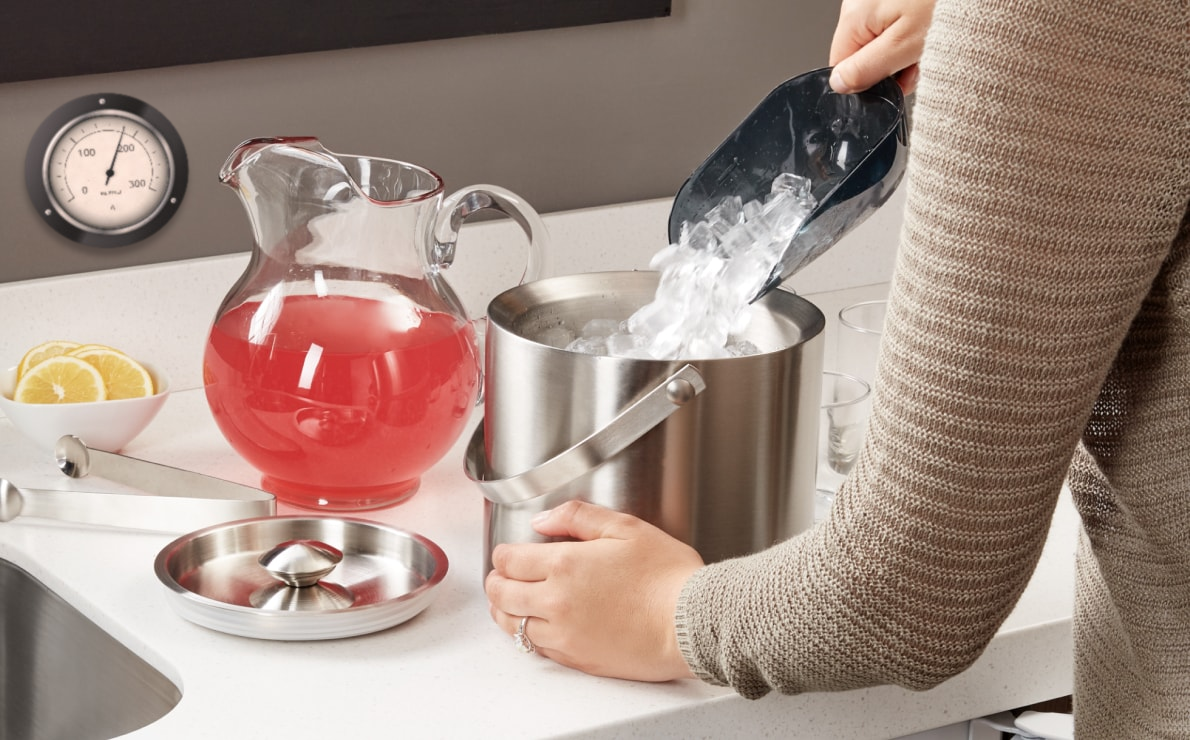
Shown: 180 A
